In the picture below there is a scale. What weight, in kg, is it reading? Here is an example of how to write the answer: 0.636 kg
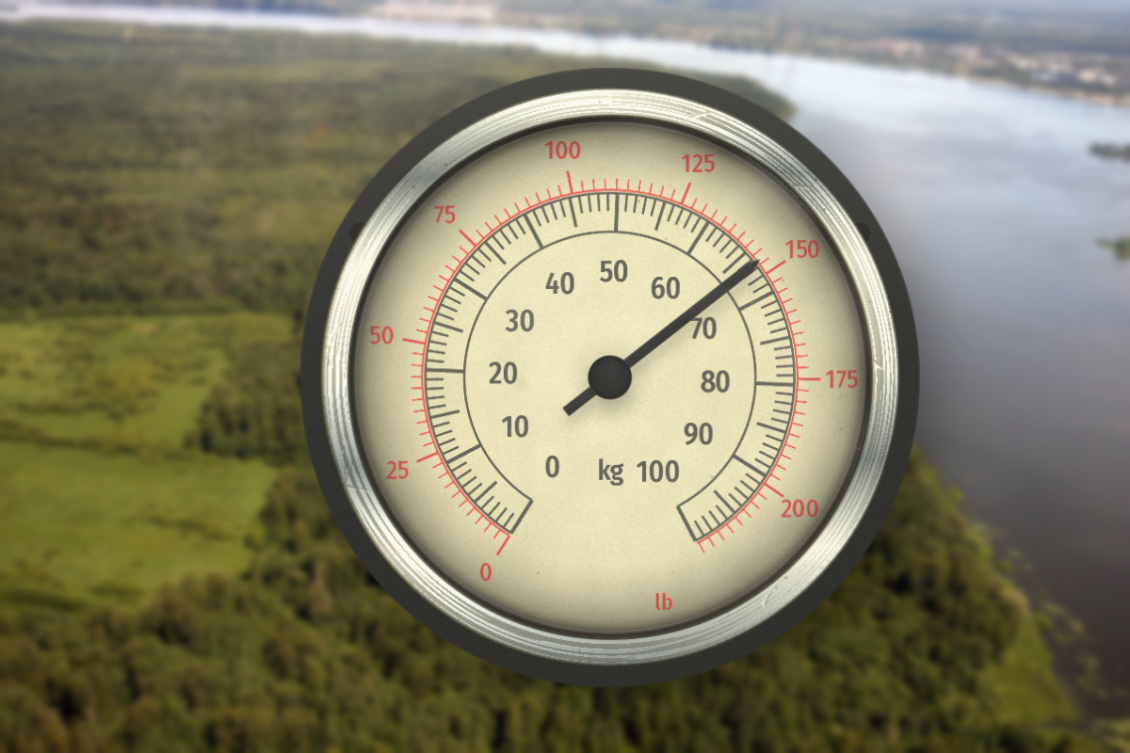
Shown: 66.5 kg
